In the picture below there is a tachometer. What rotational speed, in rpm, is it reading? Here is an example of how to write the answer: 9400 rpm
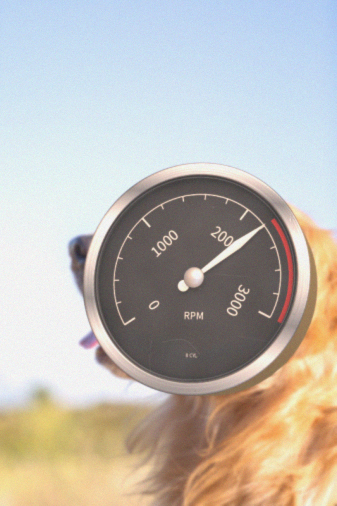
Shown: 2200 rpm
